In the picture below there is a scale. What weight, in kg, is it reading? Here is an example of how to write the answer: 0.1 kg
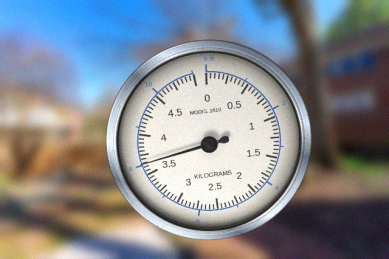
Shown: 3.65 kg
